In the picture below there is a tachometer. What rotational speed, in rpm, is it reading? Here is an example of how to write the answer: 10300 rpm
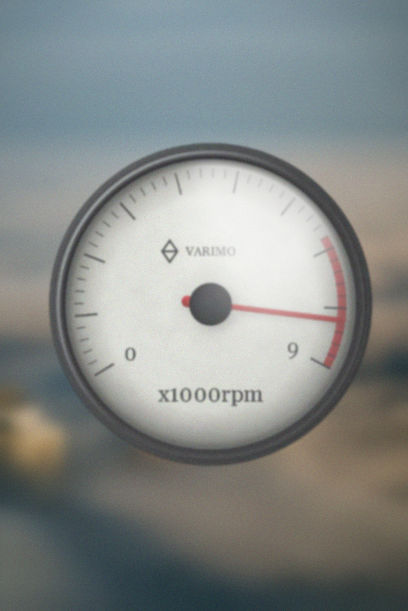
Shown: 8200 rpm
